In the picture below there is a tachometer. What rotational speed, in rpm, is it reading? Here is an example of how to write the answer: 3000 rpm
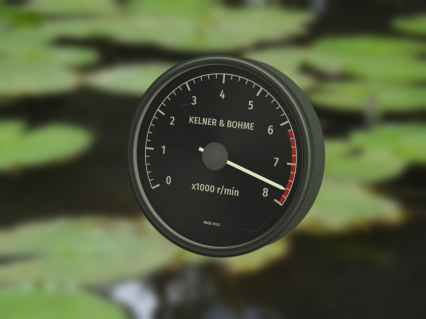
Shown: 7600 rpm
